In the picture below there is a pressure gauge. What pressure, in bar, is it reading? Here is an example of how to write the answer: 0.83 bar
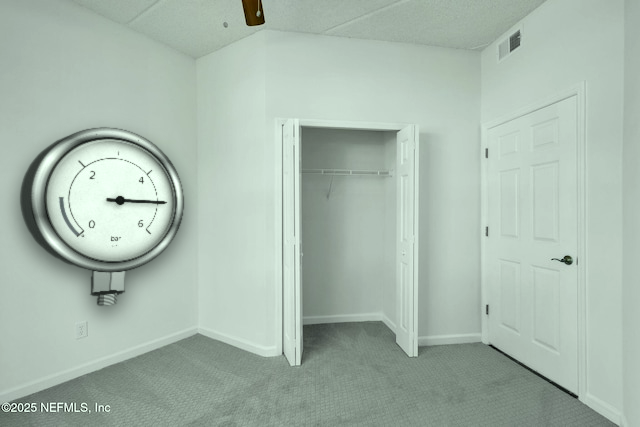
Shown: 5 bar
